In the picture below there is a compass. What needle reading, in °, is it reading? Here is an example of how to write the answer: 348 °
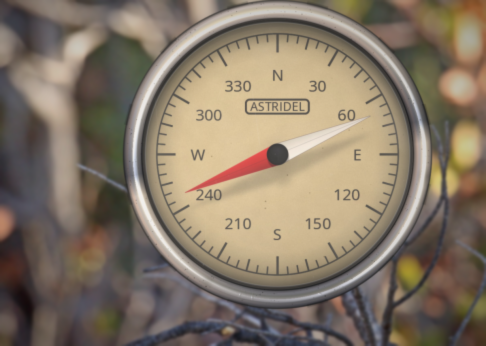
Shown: 247.5 °
